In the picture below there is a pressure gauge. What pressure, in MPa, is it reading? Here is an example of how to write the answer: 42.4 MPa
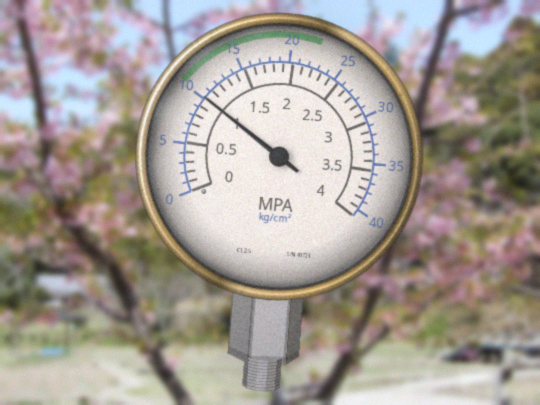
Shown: 1 MPa
